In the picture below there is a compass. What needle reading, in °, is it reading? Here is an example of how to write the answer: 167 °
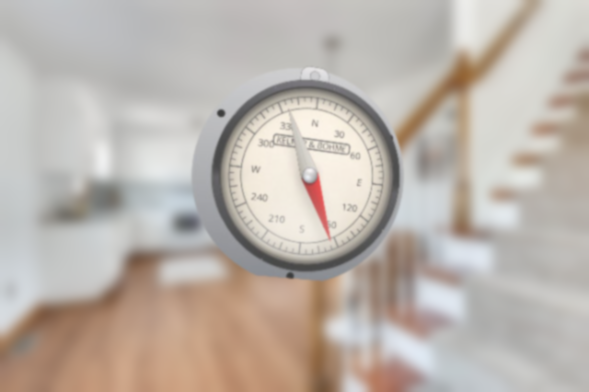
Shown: 155 °
